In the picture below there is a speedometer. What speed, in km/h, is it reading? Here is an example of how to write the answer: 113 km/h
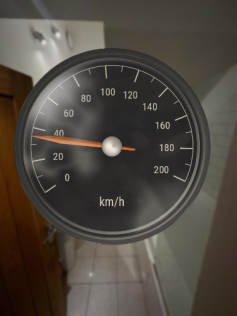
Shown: 35 km/h
